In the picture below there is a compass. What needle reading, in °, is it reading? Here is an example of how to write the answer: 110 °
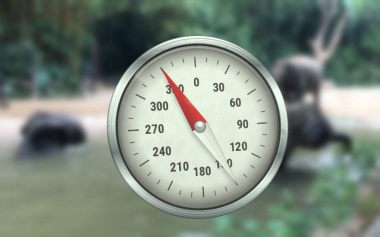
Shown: 330 °
